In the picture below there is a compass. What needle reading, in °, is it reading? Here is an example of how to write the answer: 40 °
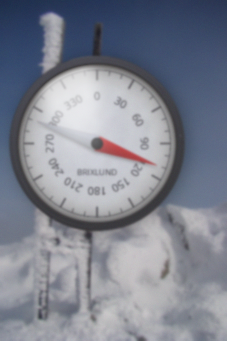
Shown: 110 °
